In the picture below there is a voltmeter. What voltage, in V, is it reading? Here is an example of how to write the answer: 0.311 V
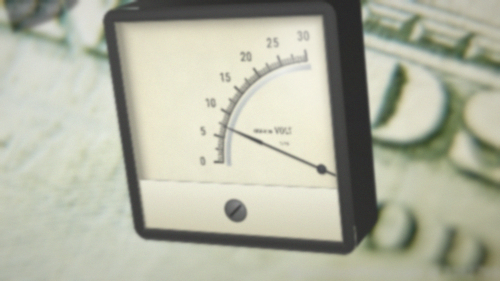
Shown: 7.5 V
